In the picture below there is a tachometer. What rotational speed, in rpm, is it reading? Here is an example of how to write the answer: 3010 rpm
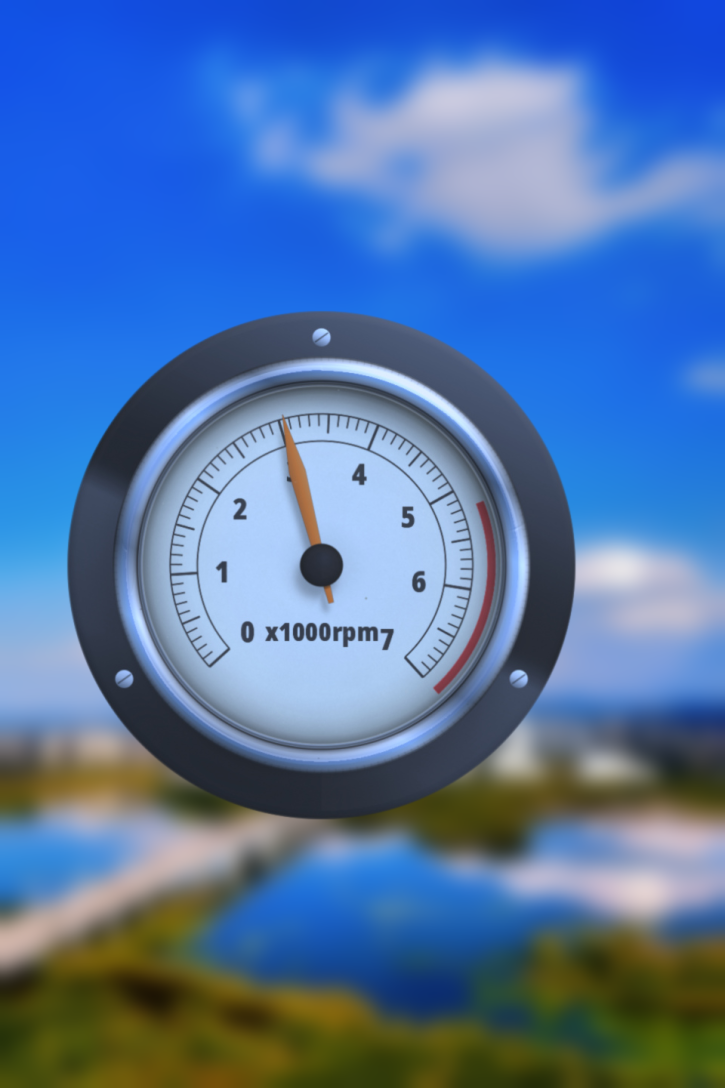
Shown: 3050 rpm
